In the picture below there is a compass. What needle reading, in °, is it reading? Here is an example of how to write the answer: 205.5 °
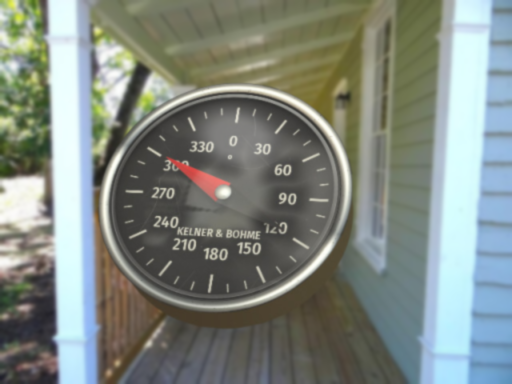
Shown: 300 °
